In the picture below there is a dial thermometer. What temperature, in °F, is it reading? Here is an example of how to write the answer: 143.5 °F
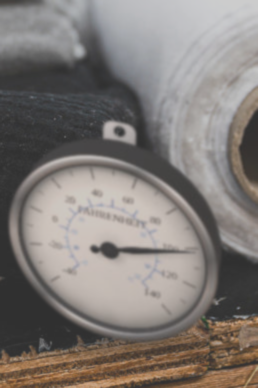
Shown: 100 °F
